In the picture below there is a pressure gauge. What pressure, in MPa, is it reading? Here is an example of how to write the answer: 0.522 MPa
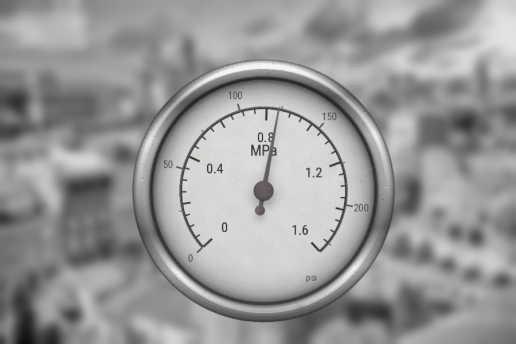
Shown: 0.85 MPa
